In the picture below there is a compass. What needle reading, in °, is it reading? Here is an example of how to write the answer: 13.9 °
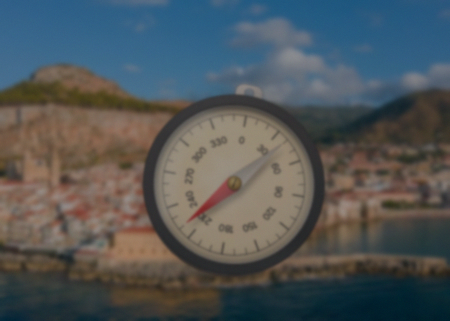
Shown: 220 °
